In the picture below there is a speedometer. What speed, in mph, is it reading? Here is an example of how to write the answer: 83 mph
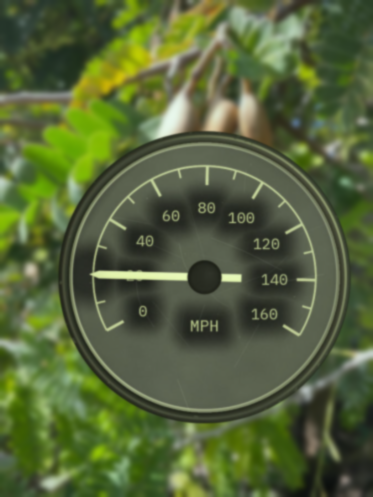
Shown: 20 mph
